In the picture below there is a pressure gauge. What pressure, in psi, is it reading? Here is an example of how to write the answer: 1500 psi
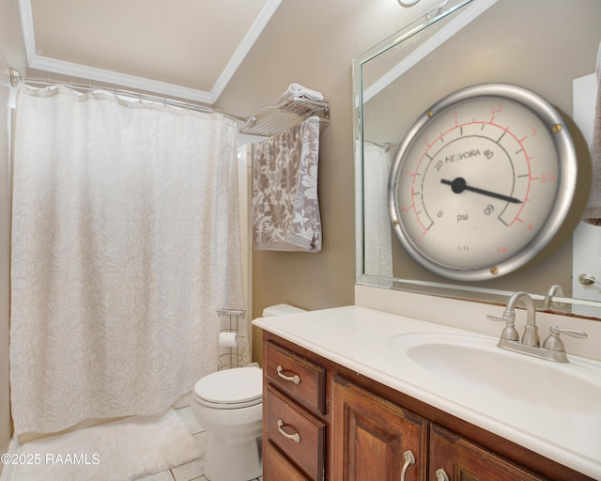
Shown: 55 psi
